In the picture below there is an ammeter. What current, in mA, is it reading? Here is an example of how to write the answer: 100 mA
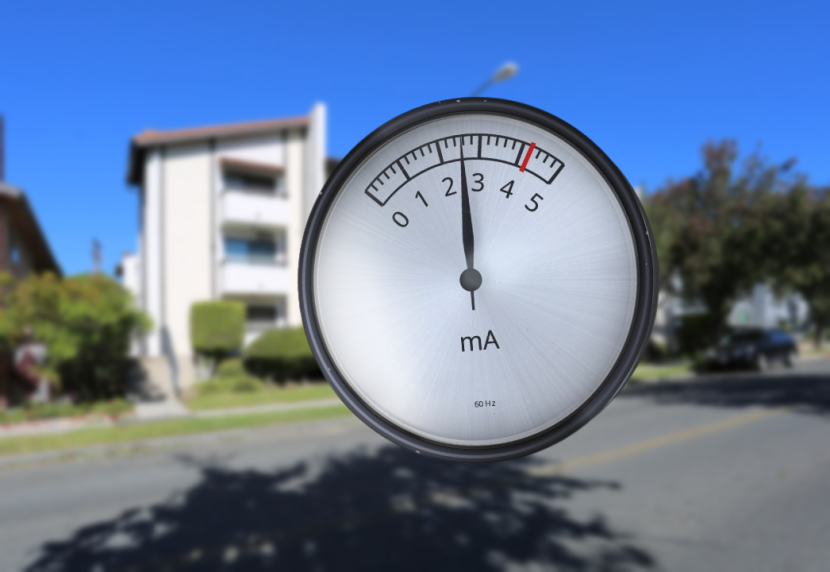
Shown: 2.6 mA
